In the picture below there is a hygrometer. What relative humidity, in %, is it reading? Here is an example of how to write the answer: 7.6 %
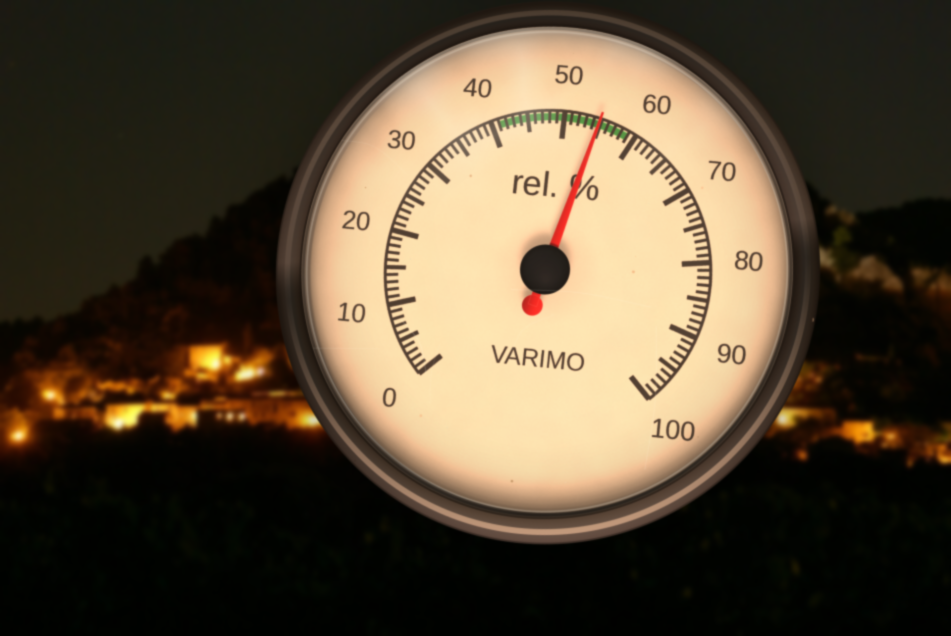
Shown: 55 %
